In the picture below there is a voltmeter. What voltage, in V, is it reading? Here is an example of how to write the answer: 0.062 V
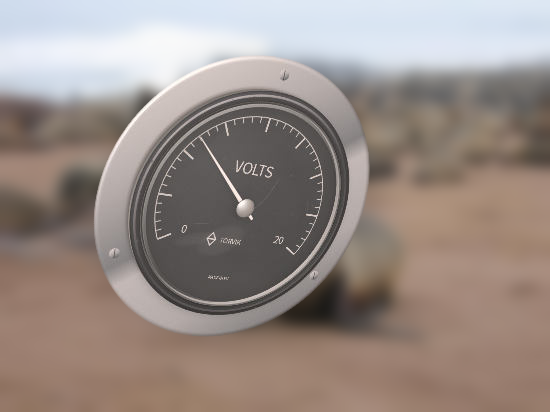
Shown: 6 V
